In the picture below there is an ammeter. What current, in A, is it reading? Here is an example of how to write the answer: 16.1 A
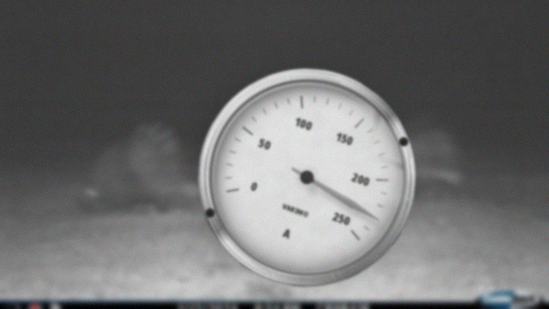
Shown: 230 A
